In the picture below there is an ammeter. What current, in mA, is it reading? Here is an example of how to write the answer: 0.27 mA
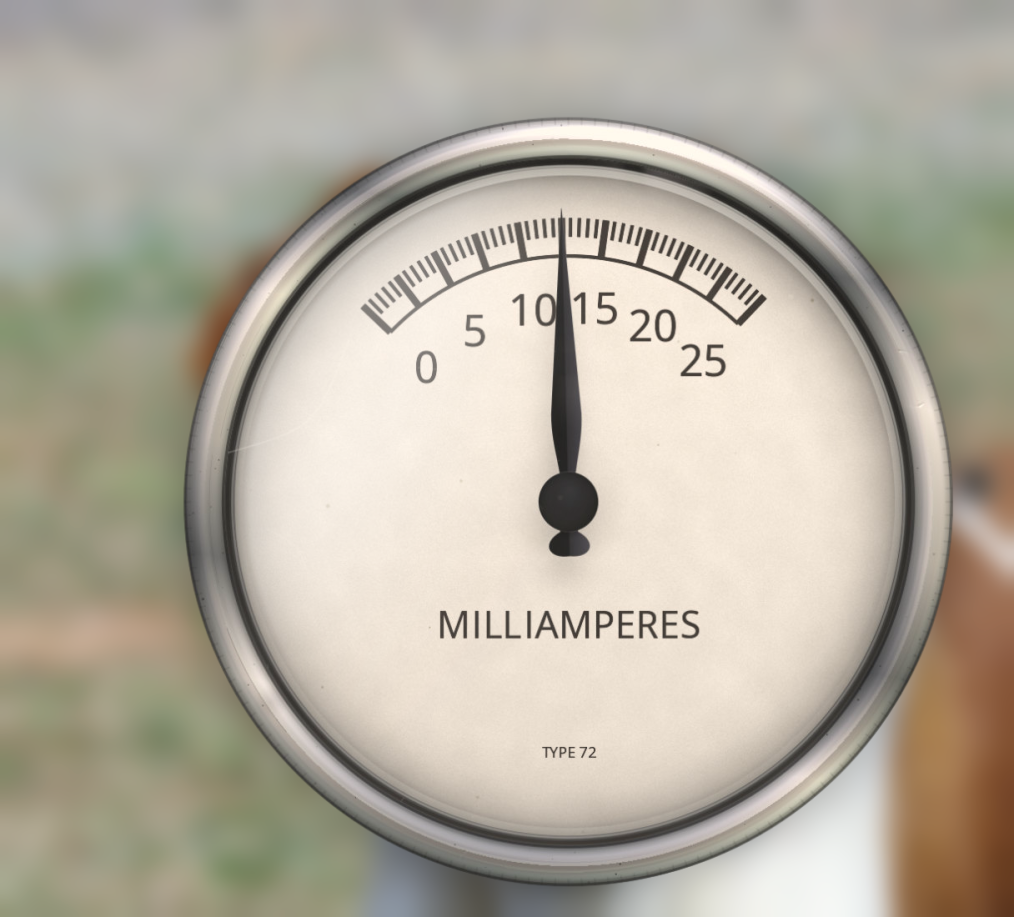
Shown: 12.5 mA
